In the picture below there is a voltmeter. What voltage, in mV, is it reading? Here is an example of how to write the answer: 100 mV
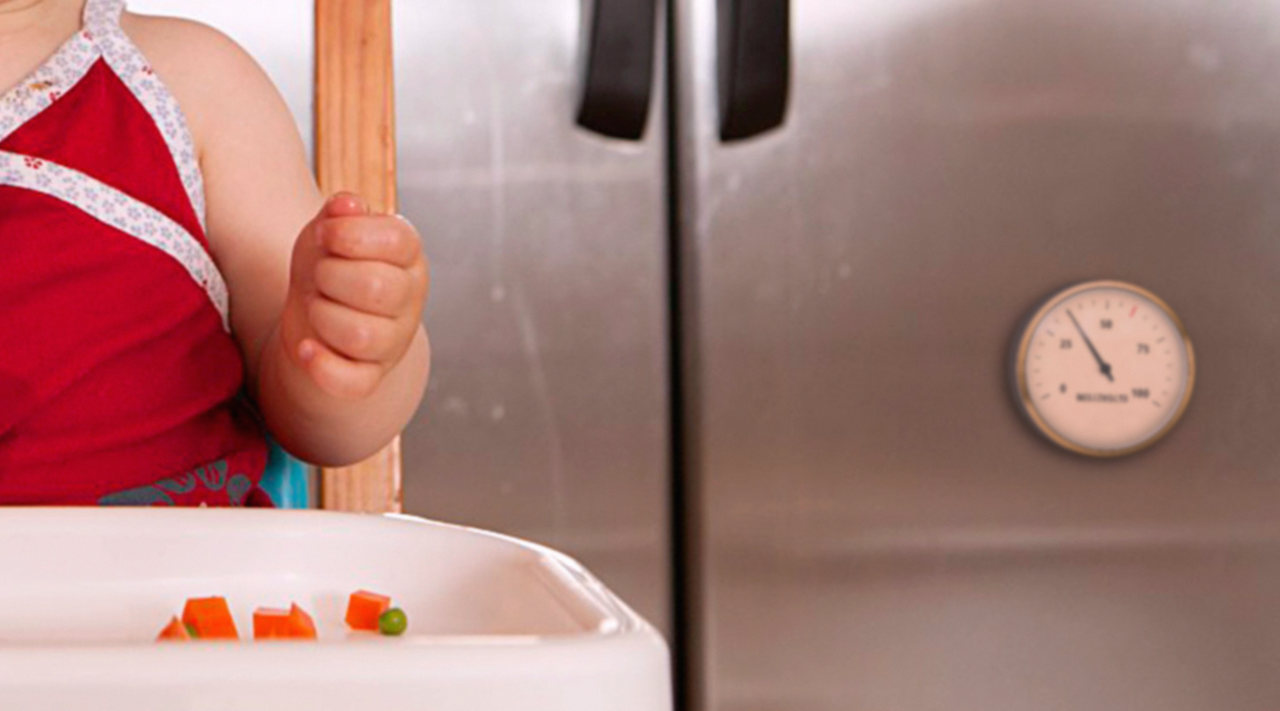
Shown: 35 mV
